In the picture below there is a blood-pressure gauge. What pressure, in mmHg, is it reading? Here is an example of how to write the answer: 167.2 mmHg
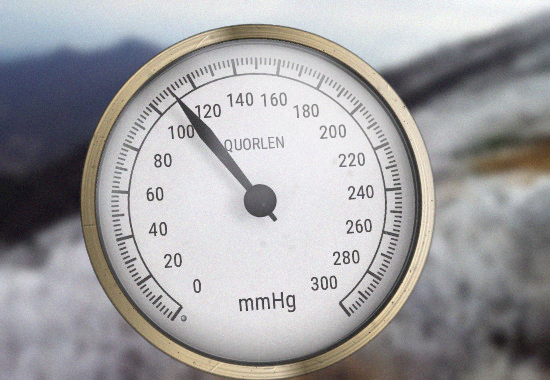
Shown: 110 mmHg
